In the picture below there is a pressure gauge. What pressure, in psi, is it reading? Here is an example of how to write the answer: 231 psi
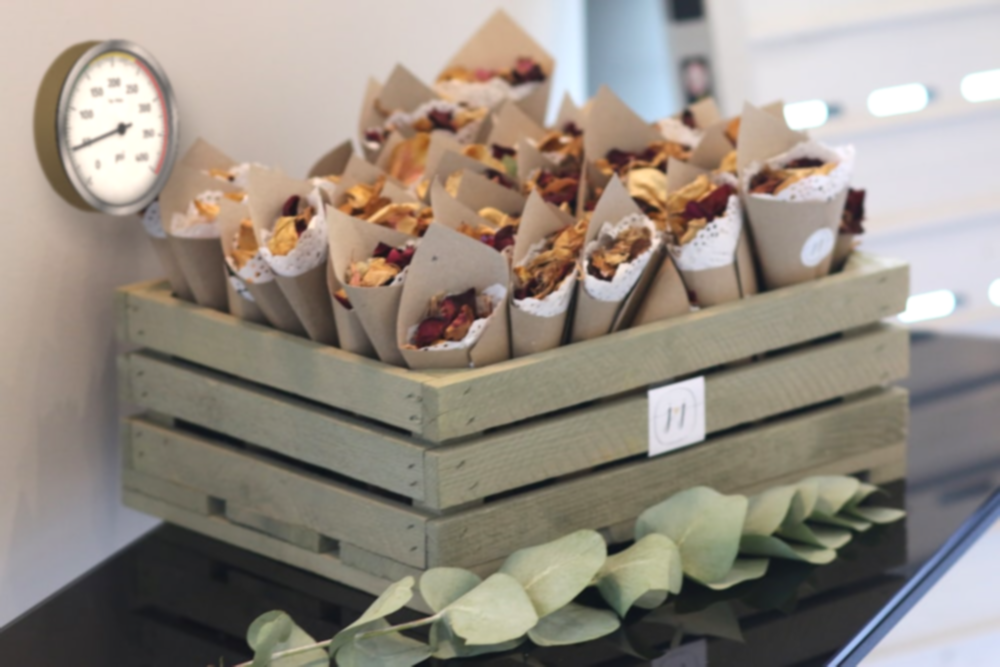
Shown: 50 psi
